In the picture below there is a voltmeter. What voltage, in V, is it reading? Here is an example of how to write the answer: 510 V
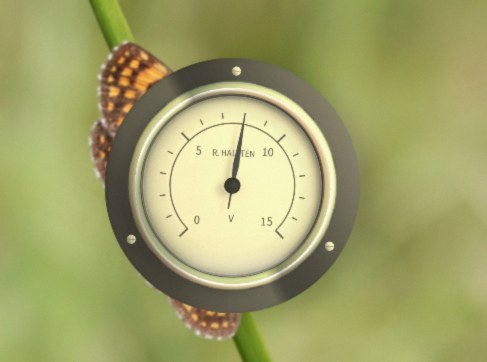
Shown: 8 V
